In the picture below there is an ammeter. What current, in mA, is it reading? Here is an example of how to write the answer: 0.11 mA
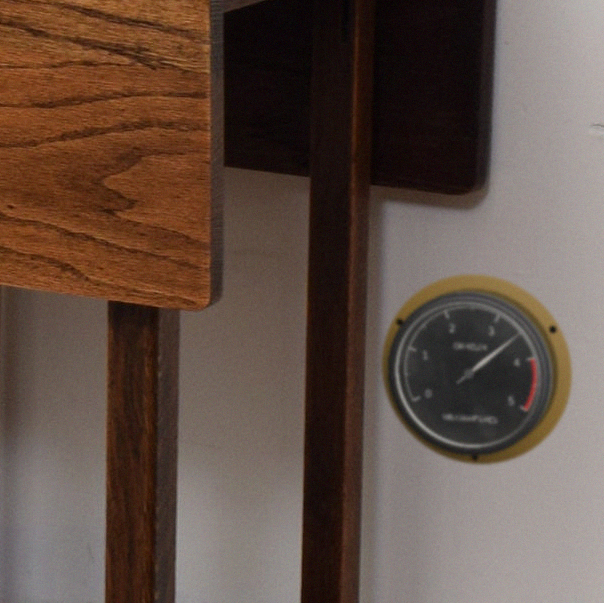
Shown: 3.5 mA
